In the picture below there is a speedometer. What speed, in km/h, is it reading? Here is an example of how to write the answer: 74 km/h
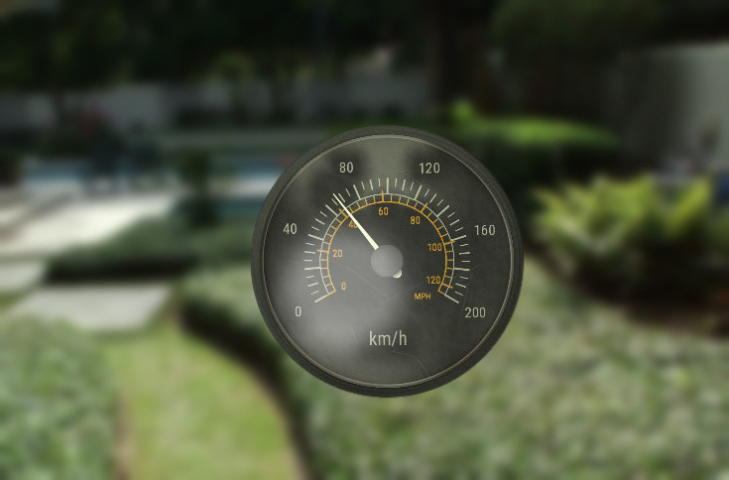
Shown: 67.5 km/h
